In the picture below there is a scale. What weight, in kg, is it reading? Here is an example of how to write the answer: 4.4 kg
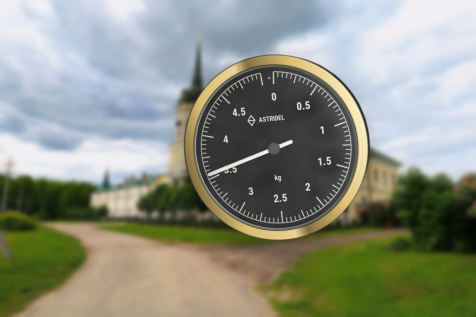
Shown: 3.55 kg
